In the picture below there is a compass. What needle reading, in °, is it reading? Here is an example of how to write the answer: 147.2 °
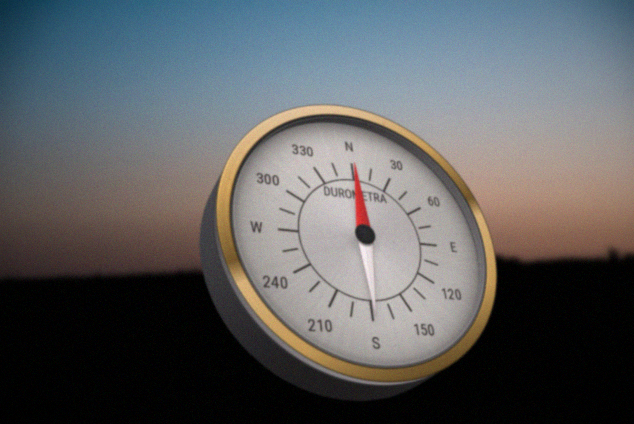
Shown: 0 °
